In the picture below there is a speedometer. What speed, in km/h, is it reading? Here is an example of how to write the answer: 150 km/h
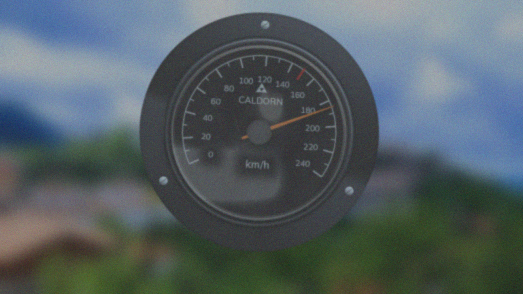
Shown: 185 km/h
